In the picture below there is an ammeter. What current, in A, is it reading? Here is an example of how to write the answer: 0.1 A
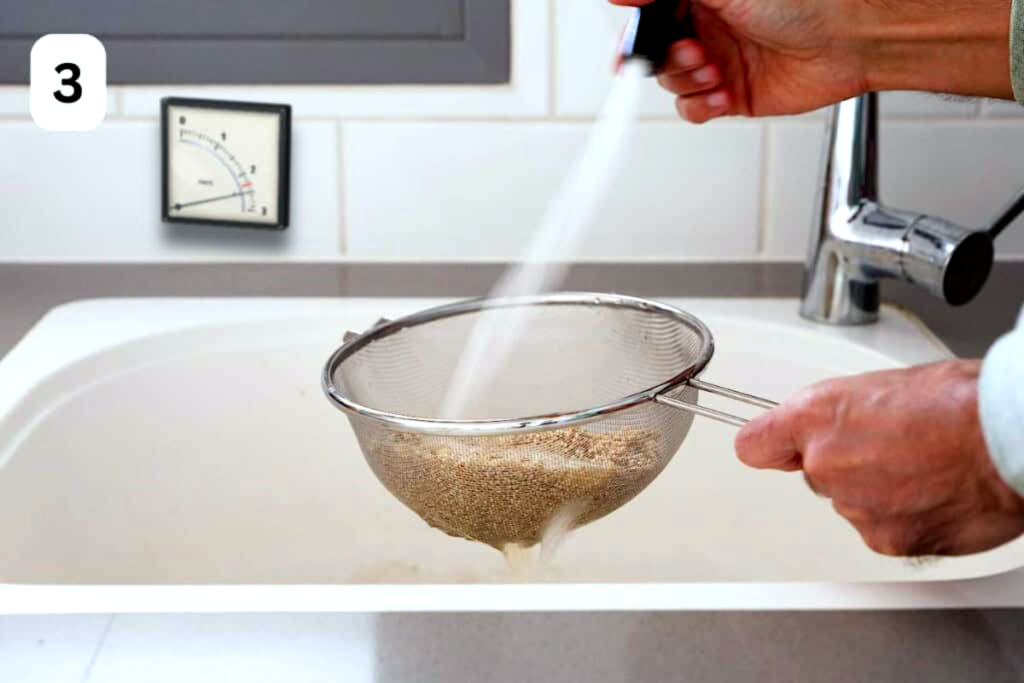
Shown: 2.5 A
